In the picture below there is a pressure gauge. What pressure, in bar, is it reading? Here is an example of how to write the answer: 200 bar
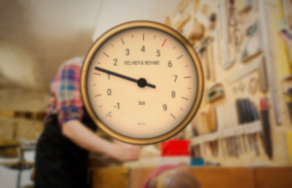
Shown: 1.25 bar
